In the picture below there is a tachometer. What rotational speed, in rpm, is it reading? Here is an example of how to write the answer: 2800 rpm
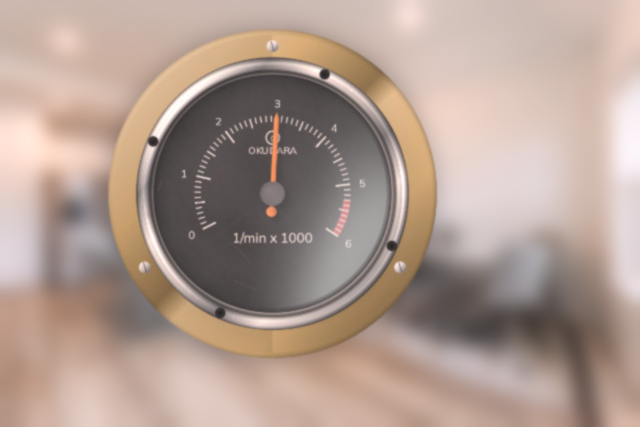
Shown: 3000 rpm
